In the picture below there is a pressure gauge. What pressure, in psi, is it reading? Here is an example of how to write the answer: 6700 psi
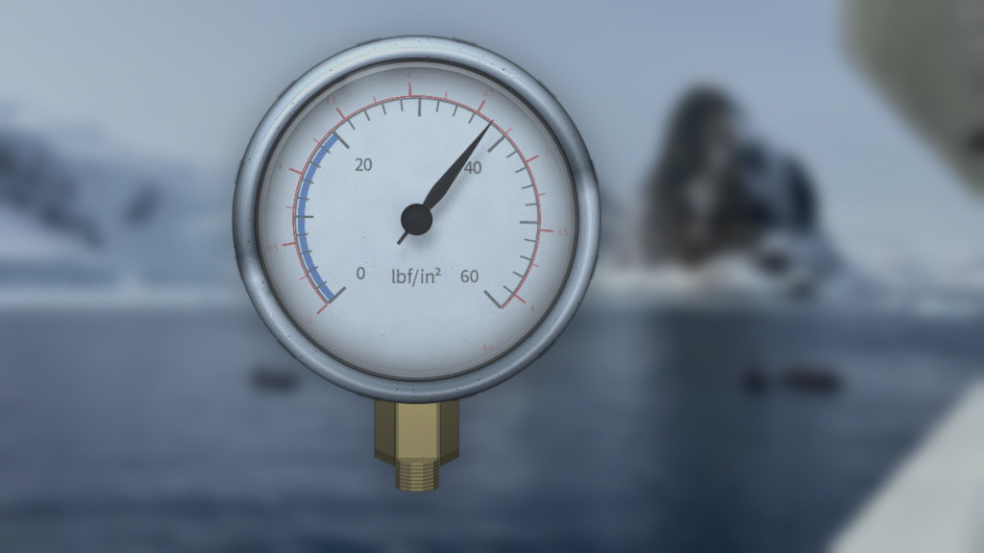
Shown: 38 psi
